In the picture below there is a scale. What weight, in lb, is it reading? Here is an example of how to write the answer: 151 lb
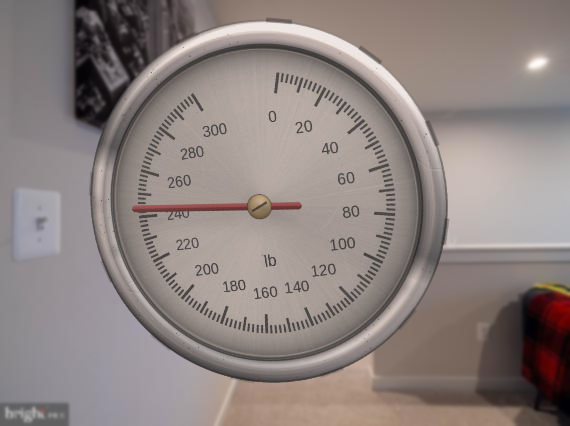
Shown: 244 lb
